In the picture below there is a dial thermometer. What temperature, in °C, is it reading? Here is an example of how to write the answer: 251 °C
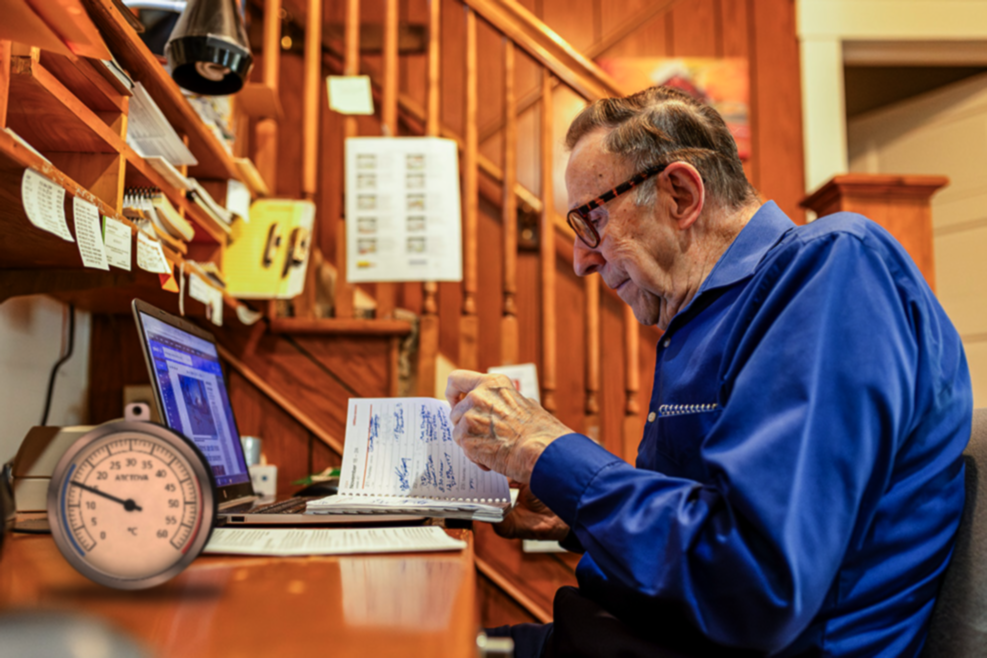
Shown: 15 °C
